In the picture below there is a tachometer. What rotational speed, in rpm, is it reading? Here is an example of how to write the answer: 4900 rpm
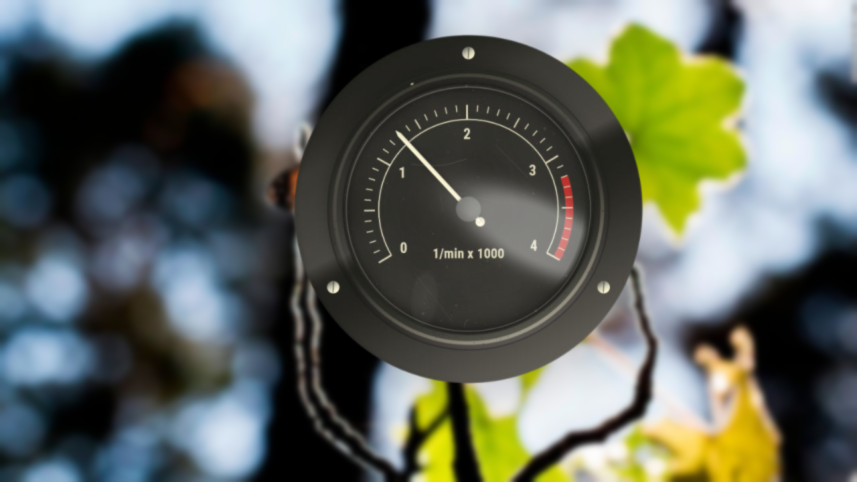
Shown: 1300 rpm
